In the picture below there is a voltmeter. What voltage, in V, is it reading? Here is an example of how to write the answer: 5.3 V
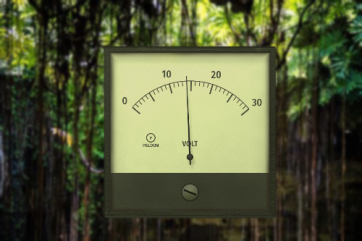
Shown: 14 V
